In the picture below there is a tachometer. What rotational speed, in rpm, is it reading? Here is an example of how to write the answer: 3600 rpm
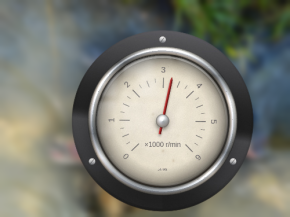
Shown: 3250 rpm
